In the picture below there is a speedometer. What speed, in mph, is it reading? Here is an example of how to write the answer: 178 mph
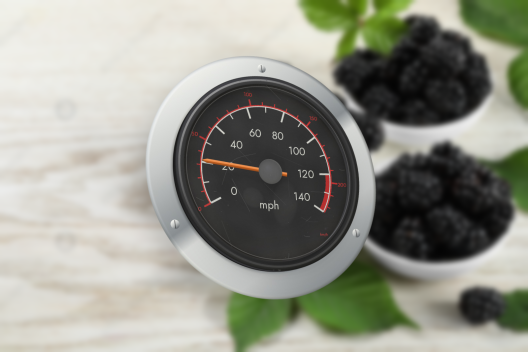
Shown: 20 mph
